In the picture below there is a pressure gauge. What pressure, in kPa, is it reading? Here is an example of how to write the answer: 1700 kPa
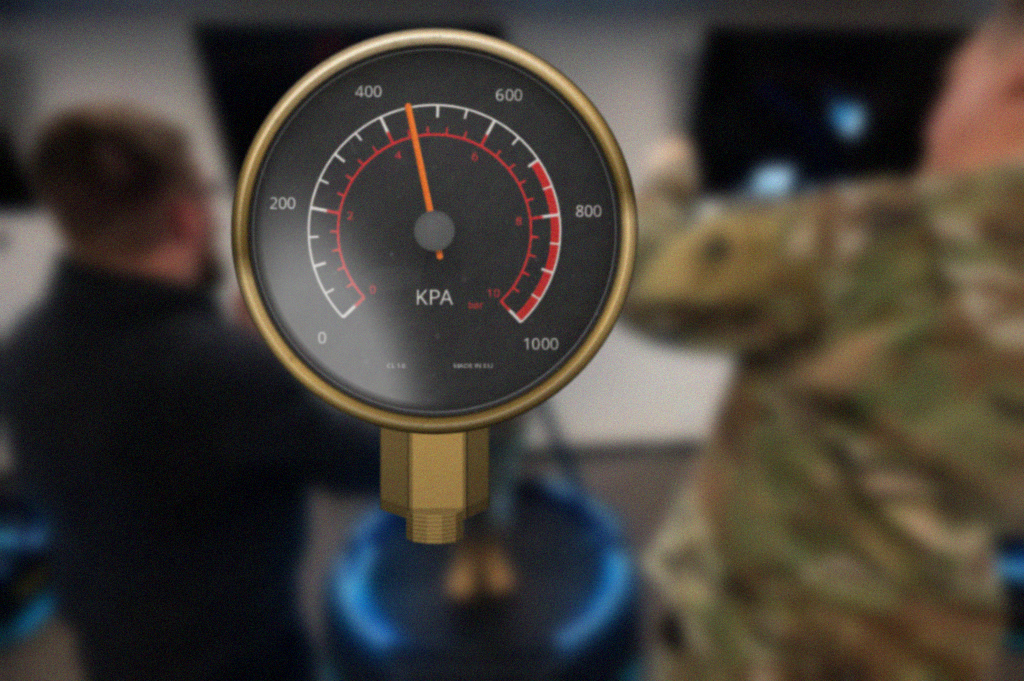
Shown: 450 kPa
